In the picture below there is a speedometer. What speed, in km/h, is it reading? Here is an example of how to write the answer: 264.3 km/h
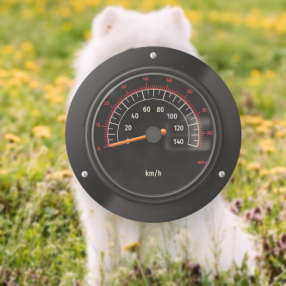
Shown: 0 km/h
